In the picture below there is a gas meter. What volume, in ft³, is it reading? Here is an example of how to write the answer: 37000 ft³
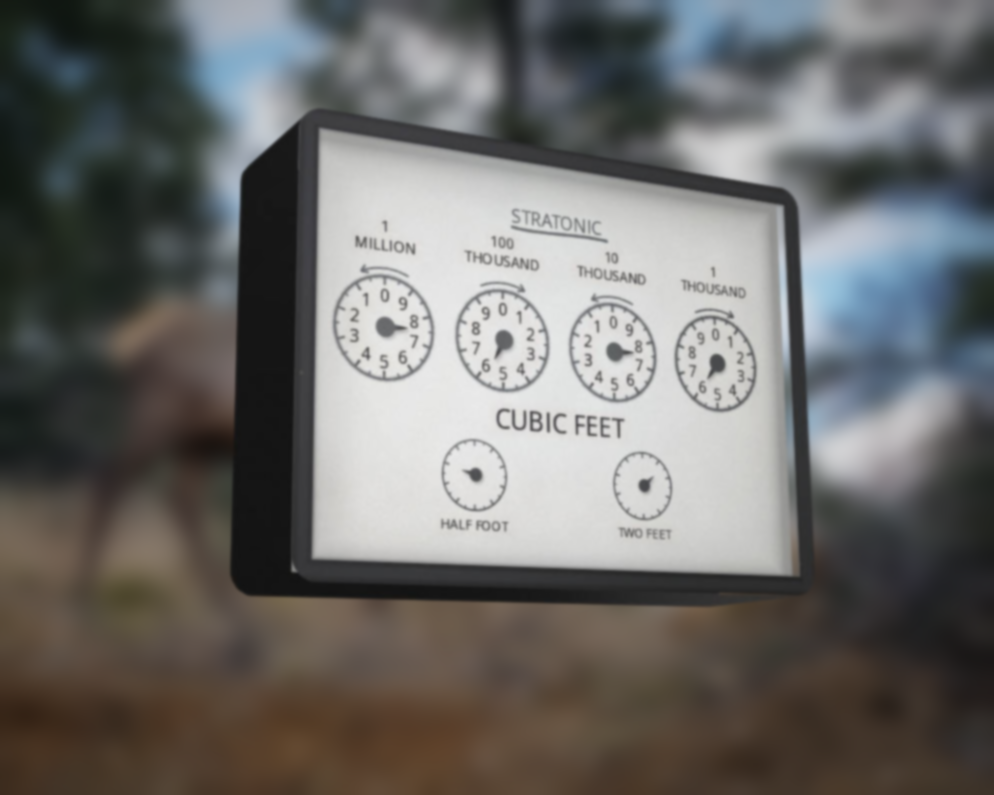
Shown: 757600 ft³
